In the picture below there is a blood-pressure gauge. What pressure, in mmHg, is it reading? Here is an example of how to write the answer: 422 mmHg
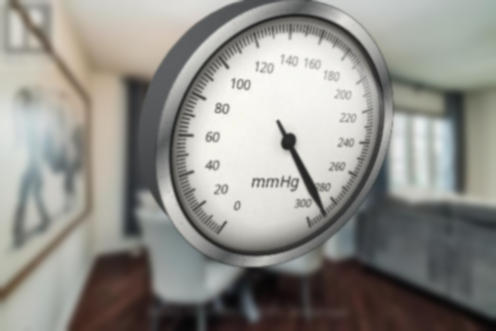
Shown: 290 mmHg
